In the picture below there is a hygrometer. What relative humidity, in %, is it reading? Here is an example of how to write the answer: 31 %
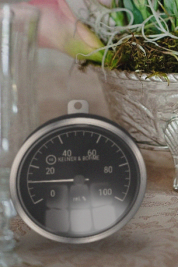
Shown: 12 %
